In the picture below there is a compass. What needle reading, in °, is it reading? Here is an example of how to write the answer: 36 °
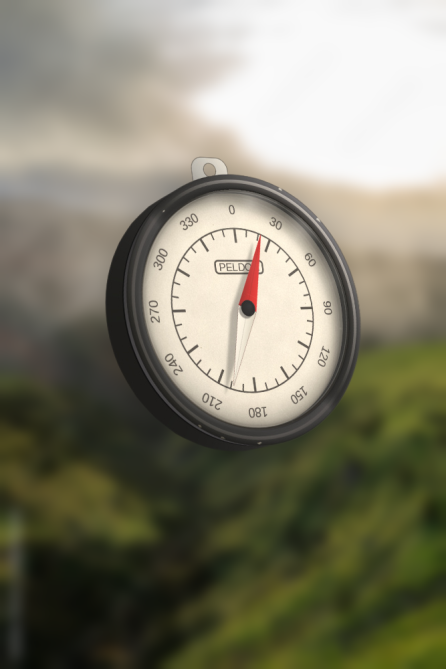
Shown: 20 °
